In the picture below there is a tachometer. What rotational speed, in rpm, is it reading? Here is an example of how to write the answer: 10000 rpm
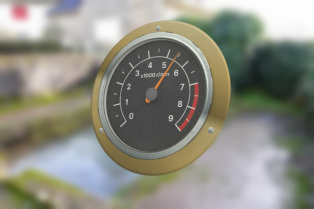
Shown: 5500 rpm
